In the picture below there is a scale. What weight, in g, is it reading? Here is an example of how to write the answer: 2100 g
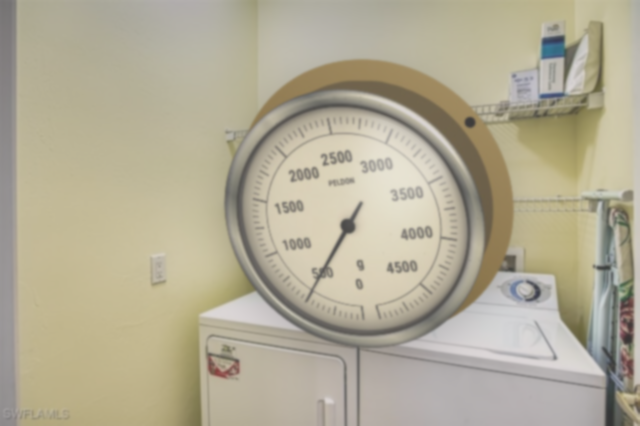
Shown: 500 g
